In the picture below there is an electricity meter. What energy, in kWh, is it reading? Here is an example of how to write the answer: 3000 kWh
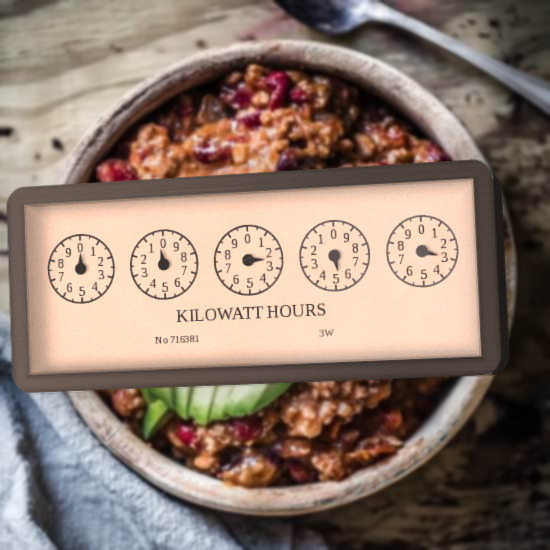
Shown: 253 kWh
